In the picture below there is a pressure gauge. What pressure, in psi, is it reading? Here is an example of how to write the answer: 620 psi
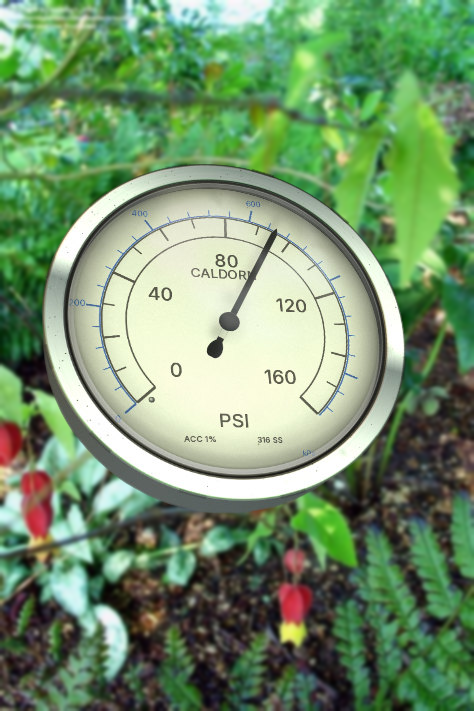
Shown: 95 psi
